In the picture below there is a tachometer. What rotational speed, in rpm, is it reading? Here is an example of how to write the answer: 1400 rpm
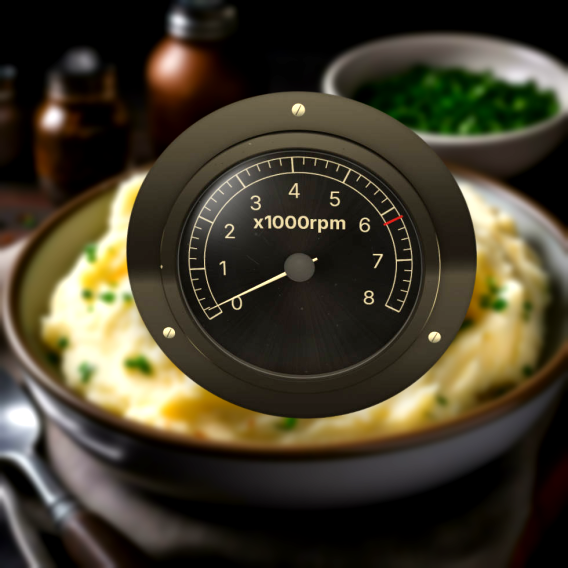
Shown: 200 rpm
